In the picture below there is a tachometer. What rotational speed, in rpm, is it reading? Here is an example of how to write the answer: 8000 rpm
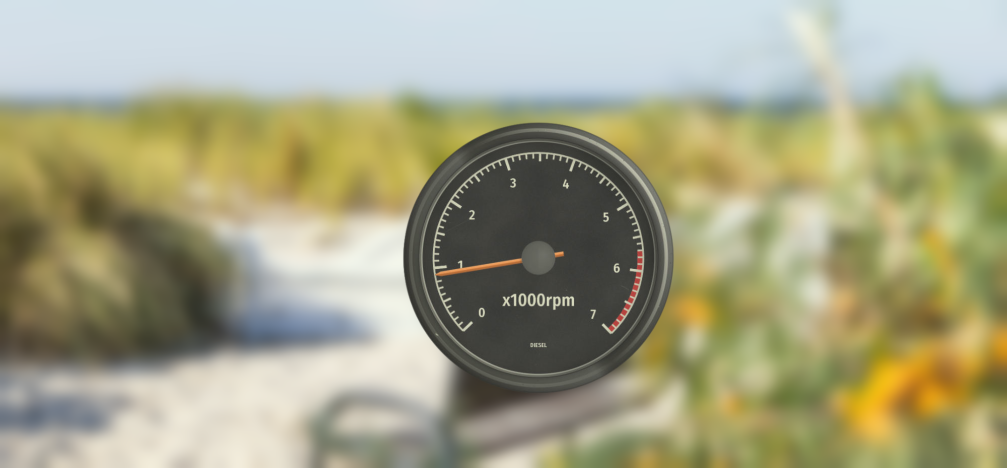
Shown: 900 rpm
